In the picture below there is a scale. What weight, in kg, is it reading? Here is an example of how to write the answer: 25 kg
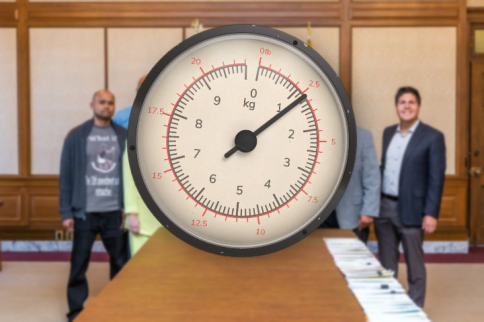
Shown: 1.2 kg
